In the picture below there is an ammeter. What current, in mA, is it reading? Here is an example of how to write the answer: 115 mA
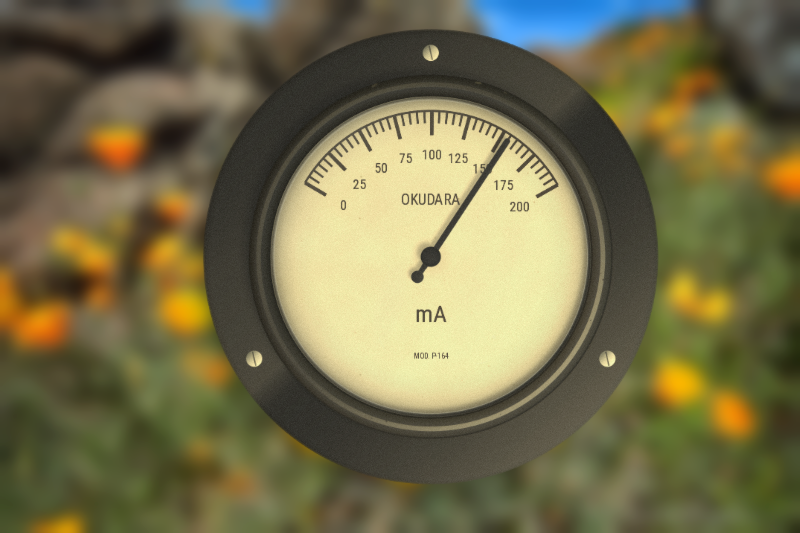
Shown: 155 mA
